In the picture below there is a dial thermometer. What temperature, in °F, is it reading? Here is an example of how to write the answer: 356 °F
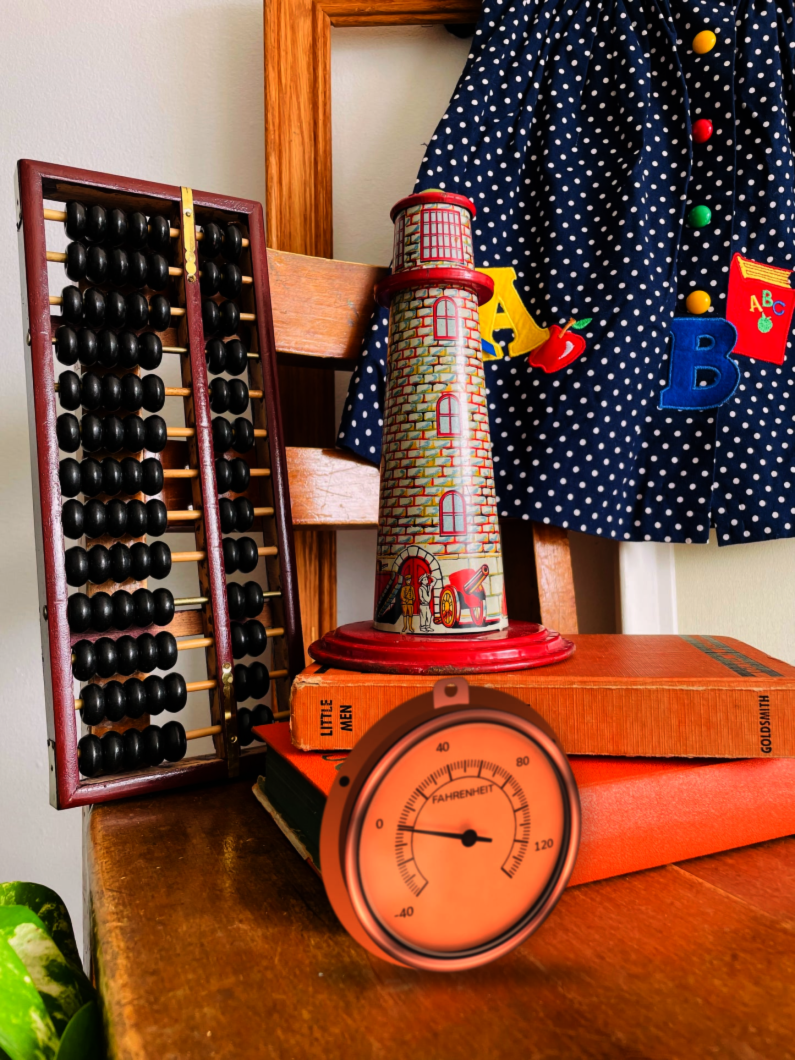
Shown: 0 °F
